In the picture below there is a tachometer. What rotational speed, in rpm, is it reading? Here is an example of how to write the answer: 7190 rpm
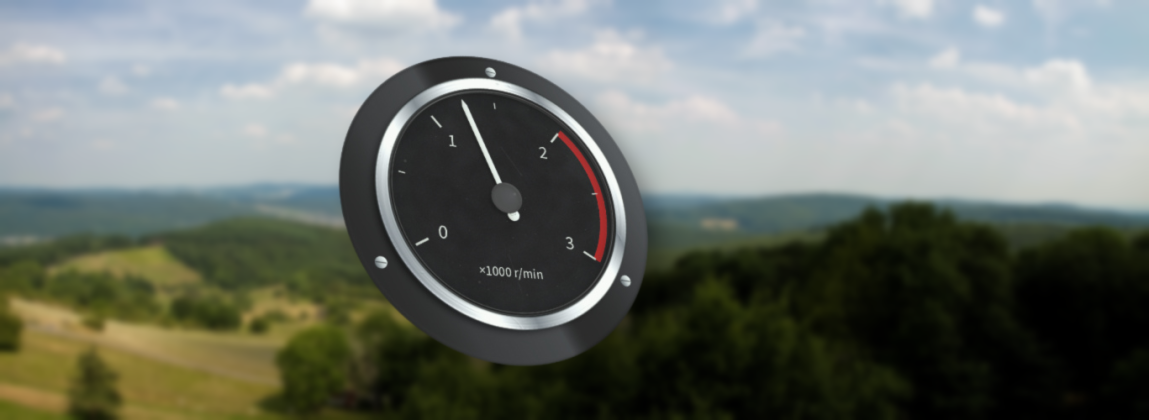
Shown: 1250 rpm
